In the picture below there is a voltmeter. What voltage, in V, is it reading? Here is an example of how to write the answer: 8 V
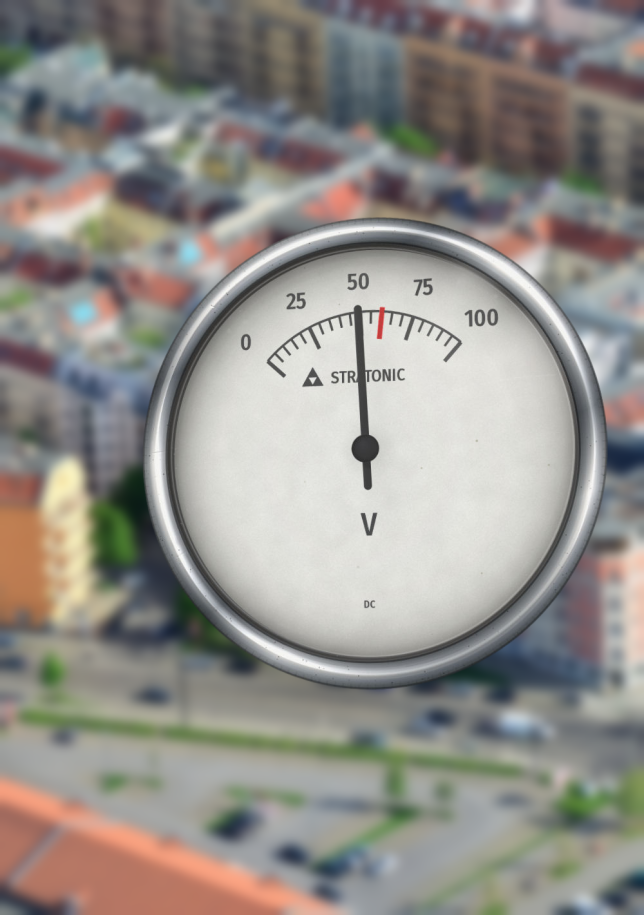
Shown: 50 V
